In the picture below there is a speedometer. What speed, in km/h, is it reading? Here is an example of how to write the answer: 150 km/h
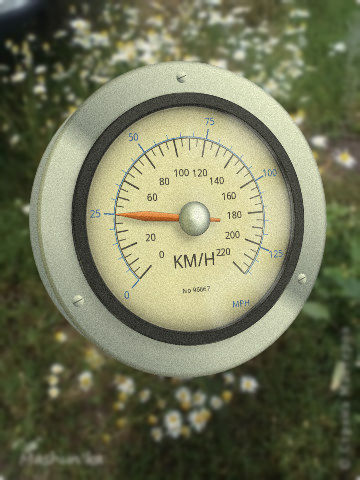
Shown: 40 km/h
